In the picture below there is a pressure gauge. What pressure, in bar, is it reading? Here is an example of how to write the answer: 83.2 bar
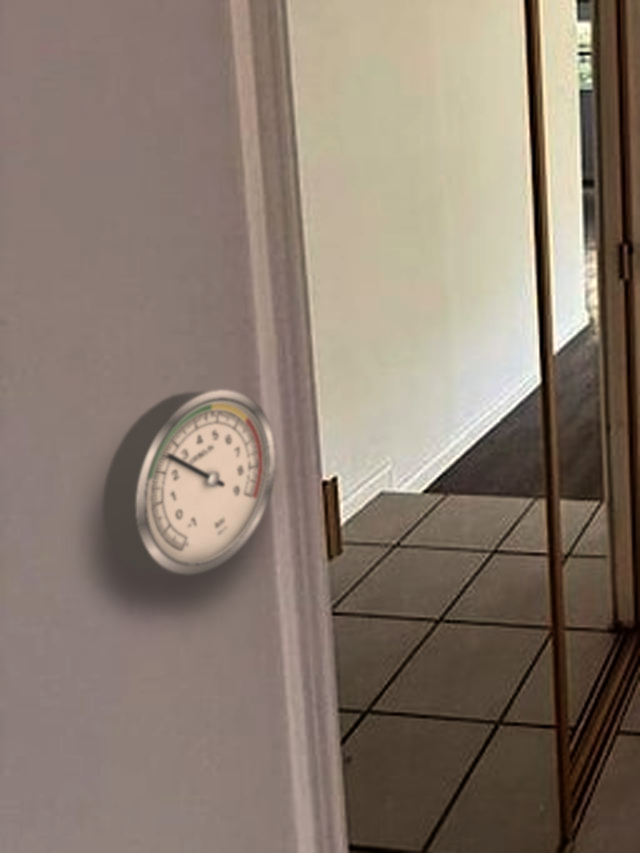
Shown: 2.5 bar
